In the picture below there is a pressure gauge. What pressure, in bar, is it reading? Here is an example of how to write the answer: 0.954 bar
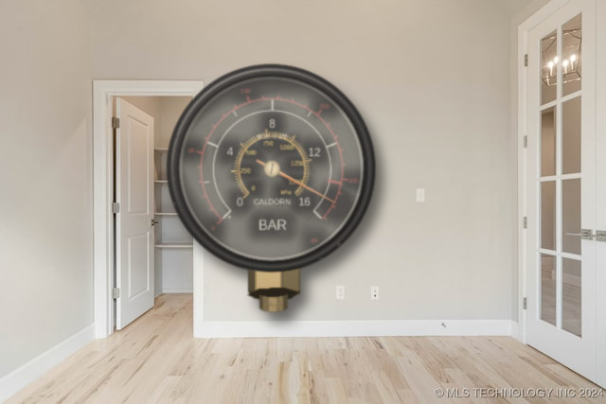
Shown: 15 bar
